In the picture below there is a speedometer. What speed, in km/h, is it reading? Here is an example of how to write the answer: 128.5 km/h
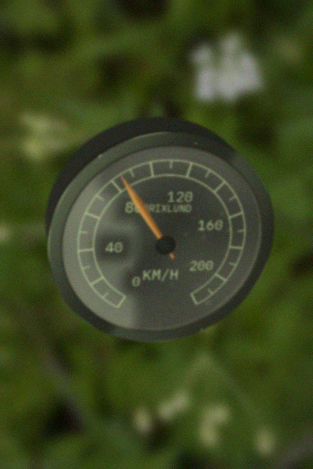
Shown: 85 km/h
